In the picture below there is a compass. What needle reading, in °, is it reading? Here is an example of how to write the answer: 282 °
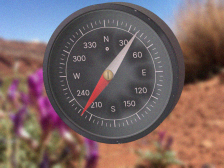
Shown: 220 °
